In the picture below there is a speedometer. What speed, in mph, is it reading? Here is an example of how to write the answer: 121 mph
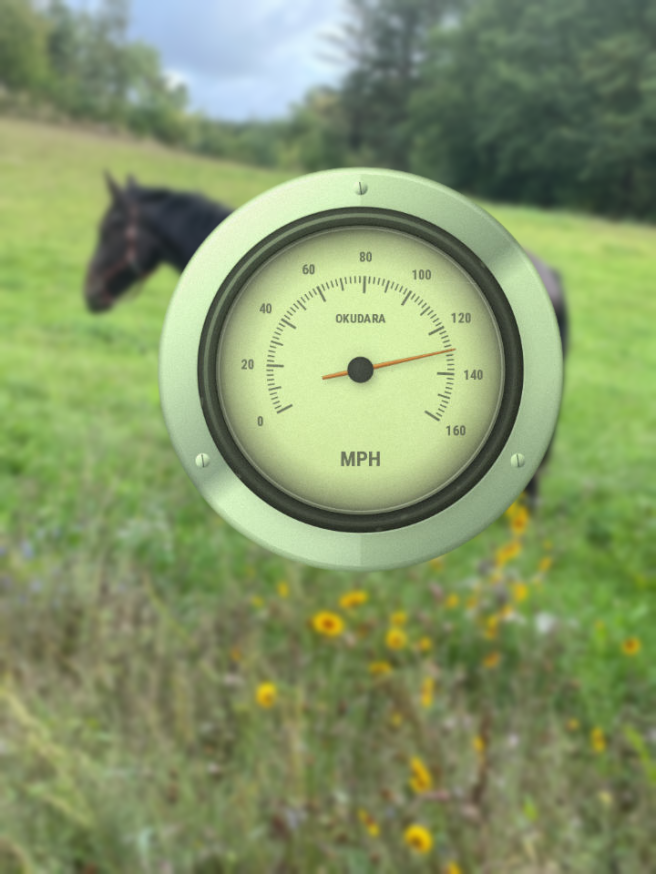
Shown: 130 mph
